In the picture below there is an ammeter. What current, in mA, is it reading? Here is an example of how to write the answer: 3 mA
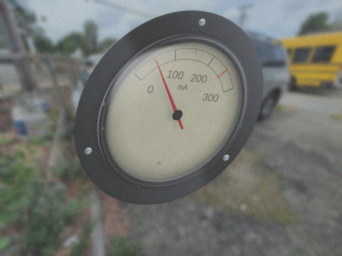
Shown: 50 mA
